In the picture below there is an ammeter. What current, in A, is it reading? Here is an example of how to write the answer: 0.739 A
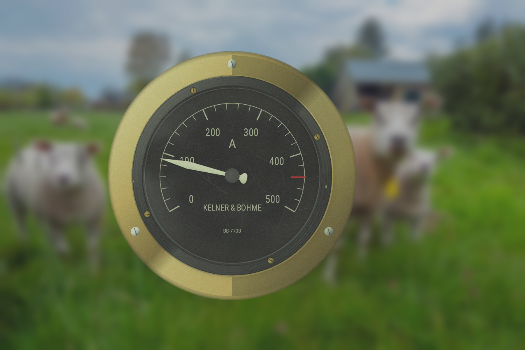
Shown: 90 A
